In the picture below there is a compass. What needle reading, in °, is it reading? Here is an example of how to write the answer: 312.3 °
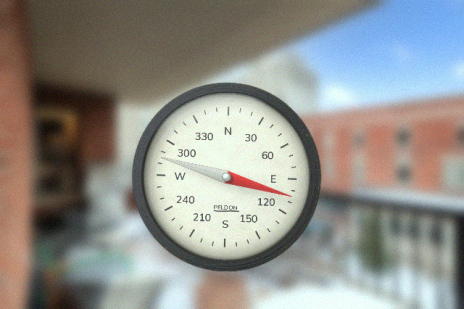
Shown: 105 °
